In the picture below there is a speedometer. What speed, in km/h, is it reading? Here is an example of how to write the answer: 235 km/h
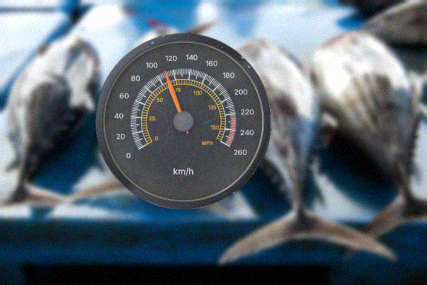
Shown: 110 km/h
